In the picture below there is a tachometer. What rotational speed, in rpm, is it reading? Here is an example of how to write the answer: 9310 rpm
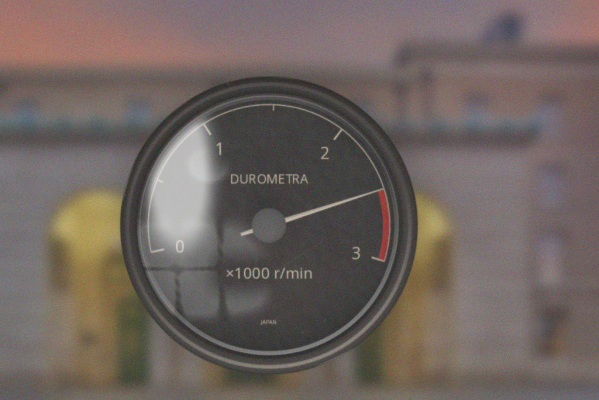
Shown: 2500 rpm
